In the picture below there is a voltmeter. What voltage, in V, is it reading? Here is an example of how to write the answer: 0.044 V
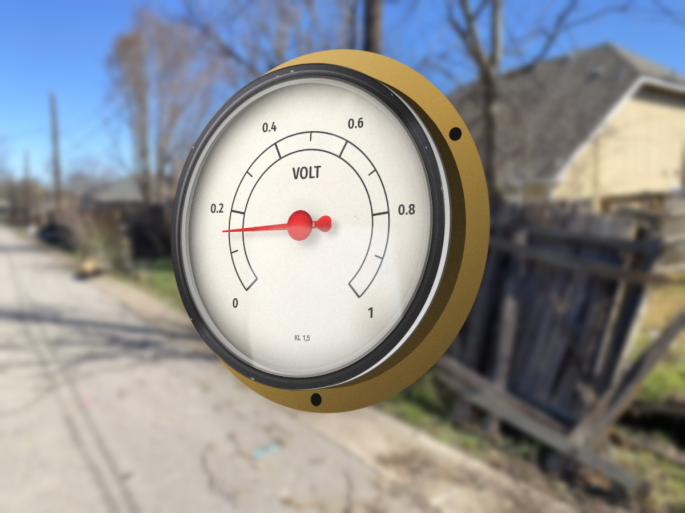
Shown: 0.15 V
